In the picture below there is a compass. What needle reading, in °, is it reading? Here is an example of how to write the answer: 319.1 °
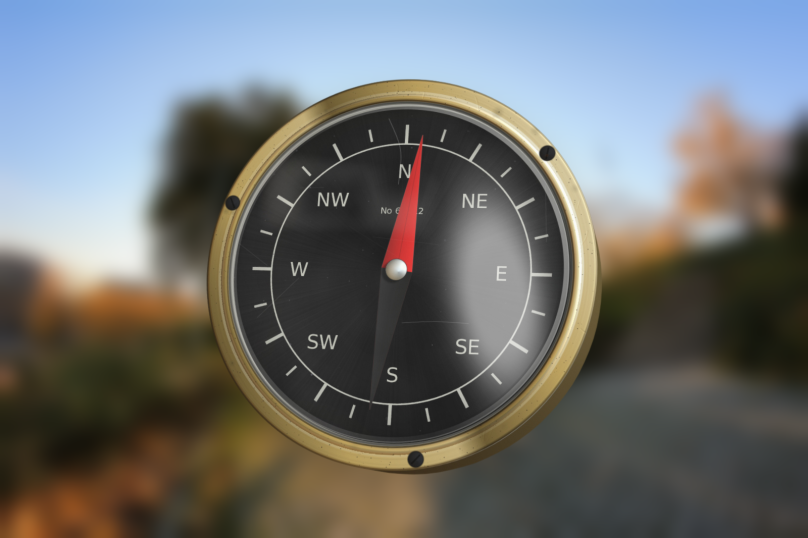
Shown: 7.5 °
